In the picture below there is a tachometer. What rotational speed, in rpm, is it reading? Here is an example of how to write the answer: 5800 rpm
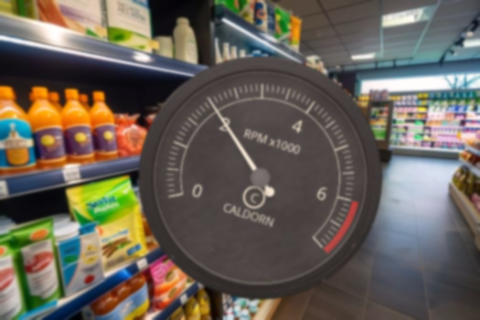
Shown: 2000 rpm
